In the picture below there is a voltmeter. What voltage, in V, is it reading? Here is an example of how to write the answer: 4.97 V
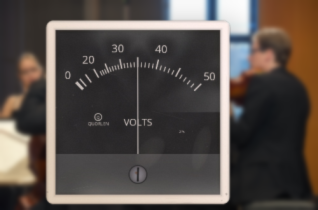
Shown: 35 V
